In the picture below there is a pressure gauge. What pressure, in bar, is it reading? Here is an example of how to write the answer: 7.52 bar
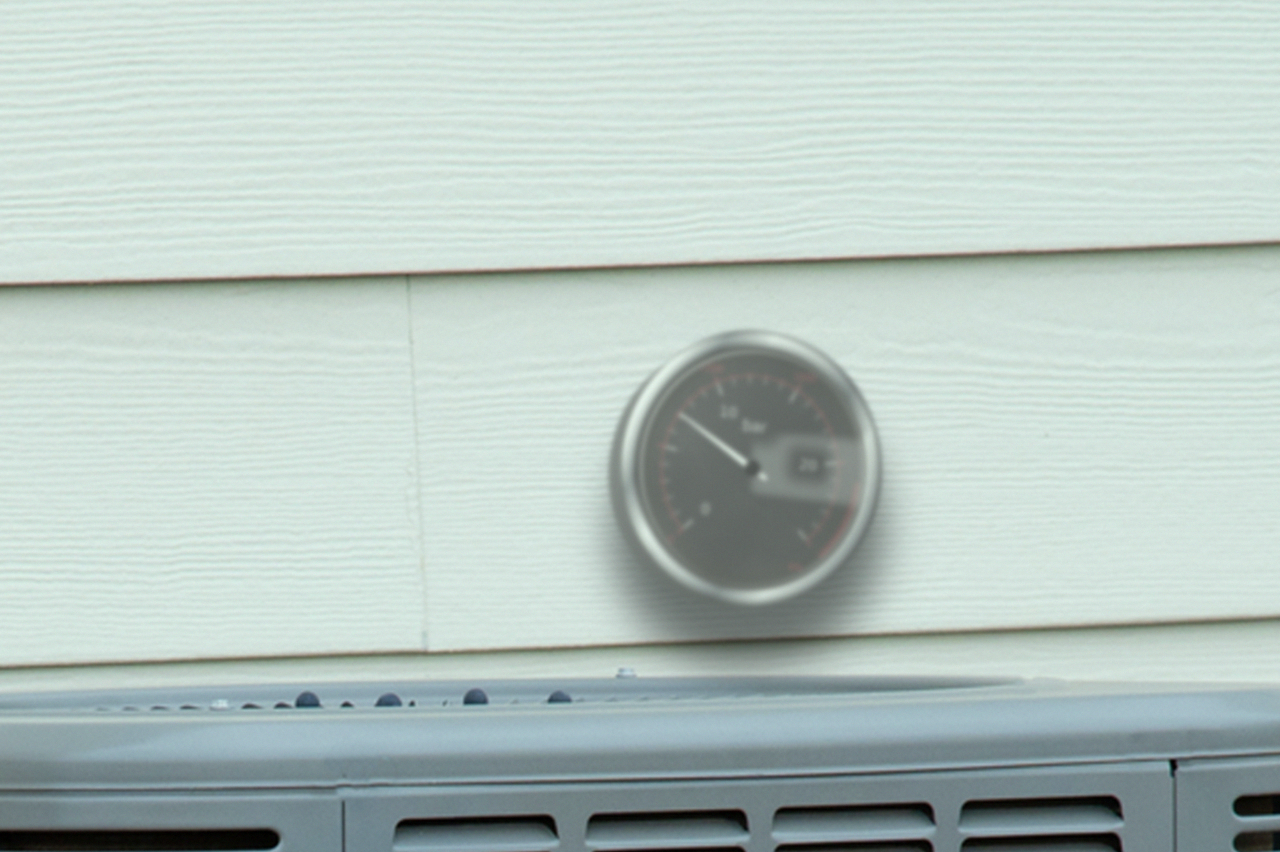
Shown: 7 bar
